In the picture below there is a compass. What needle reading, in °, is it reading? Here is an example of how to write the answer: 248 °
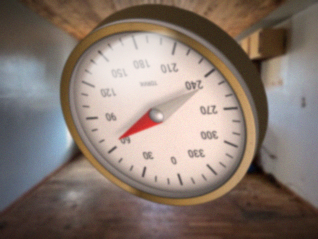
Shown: 65 °
